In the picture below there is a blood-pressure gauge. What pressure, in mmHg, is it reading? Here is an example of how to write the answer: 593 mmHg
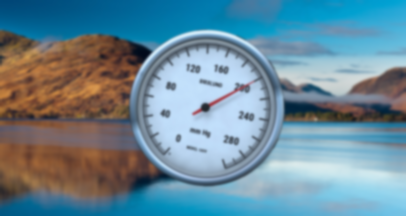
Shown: 200 mmHg
